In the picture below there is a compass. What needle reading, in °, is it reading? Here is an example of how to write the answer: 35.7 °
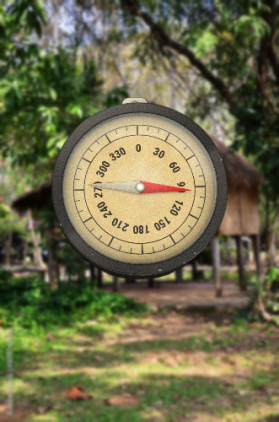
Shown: 95 °
